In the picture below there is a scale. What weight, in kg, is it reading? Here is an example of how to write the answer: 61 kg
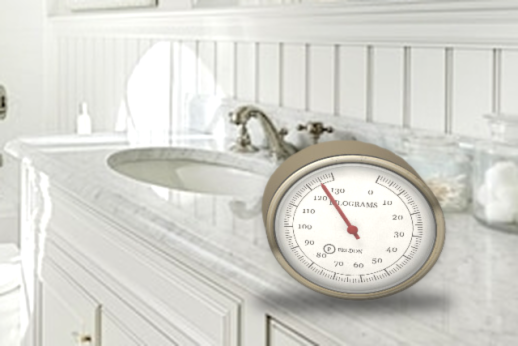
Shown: 125 kg
